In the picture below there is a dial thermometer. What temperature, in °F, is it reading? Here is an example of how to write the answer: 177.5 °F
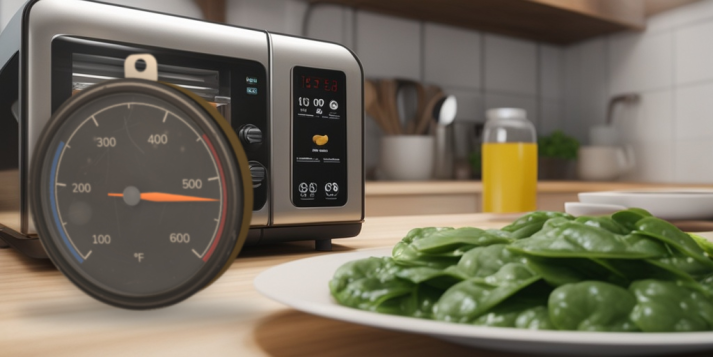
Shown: 525 °F
